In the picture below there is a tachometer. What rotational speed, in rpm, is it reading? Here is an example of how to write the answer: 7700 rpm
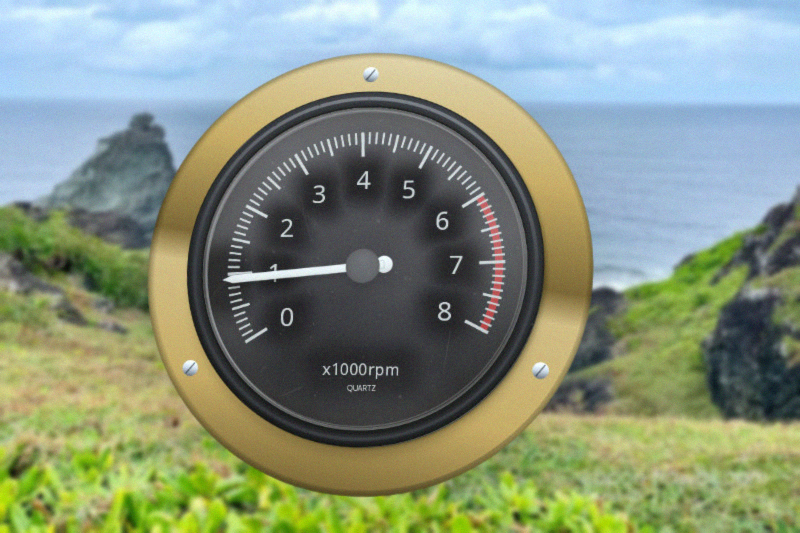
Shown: 900 rpm
